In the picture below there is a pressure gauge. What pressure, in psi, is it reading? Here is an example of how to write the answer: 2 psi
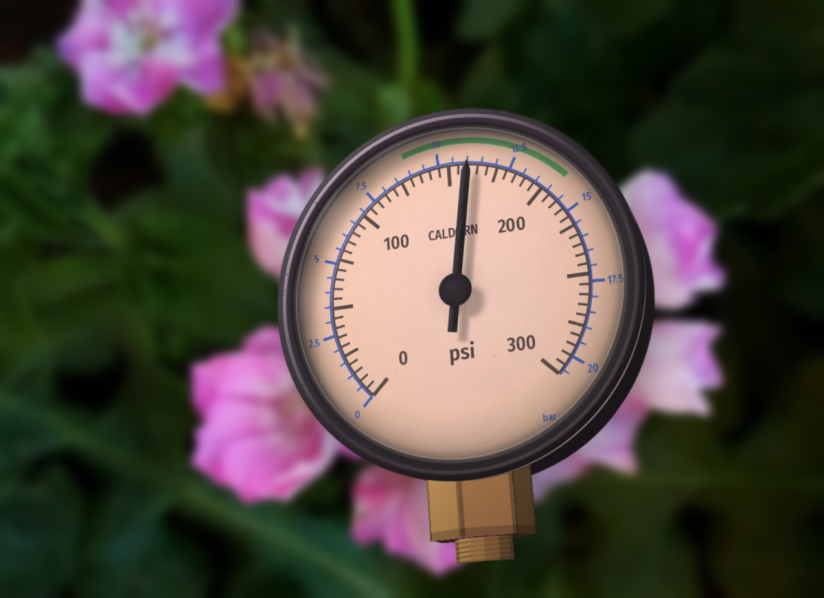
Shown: 160 psi
